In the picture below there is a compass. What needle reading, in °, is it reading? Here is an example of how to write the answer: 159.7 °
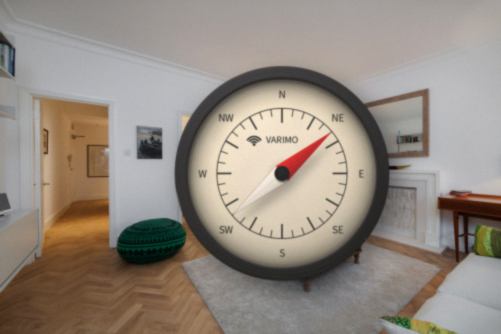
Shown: 50 °
